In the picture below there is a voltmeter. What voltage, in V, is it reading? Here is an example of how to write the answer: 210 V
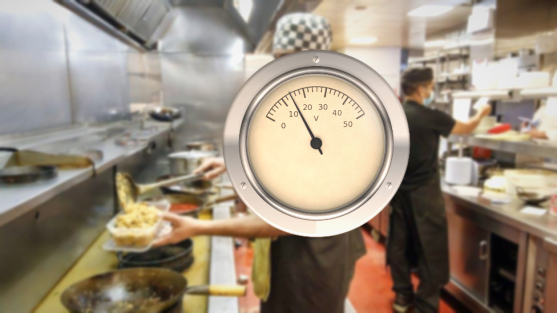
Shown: 14 V
